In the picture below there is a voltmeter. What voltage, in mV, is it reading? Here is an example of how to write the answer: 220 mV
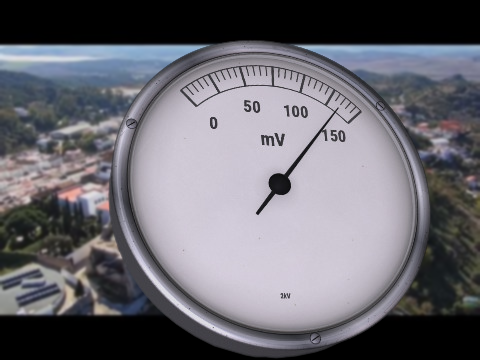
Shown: 135 mV
